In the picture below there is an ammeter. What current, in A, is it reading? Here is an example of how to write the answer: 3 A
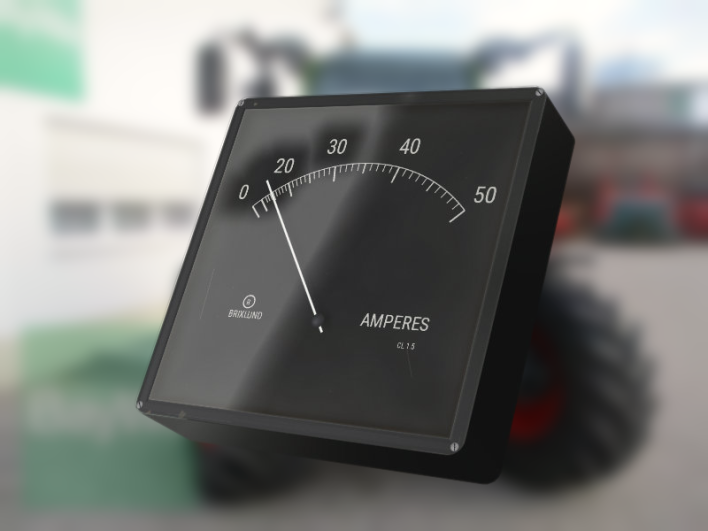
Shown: 15 A
